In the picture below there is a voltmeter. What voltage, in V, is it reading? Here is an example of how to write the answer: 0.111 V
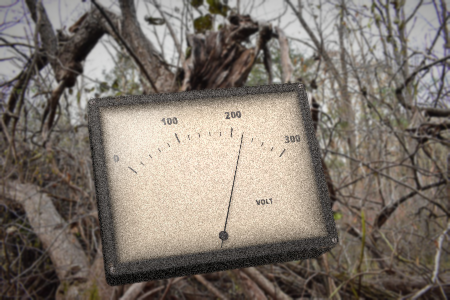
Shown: 220 V
